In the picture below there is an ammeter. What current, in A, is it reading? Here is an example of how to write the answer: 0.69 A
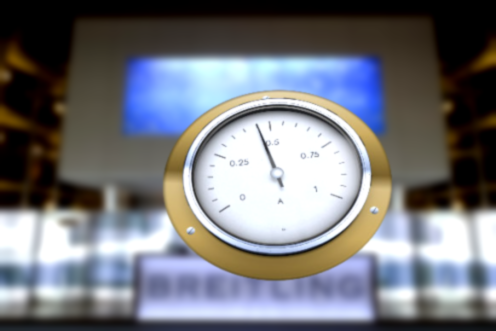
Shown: 0.45 A
